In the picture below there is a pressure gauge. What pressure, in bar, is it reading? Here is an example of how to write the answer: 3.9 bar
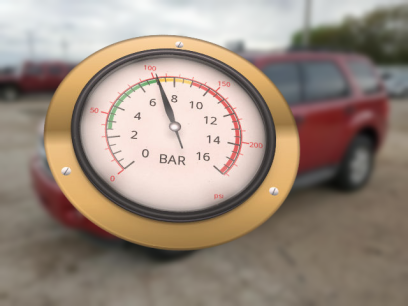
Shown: 7 bar
